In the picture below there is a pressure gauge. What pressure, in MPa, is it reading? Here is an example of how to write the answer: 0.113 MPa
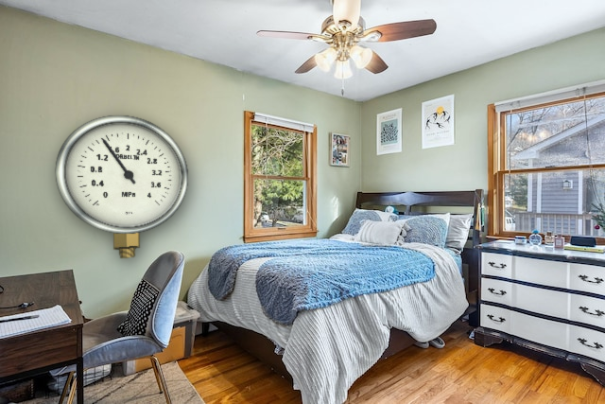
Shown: 1.5 MPa
